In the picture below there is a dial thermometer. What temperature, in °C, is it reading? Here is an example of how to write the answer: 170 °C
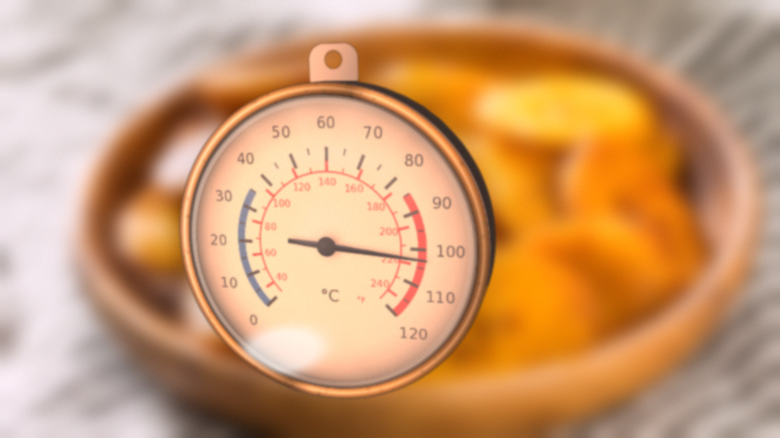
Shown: 102.5 °C
